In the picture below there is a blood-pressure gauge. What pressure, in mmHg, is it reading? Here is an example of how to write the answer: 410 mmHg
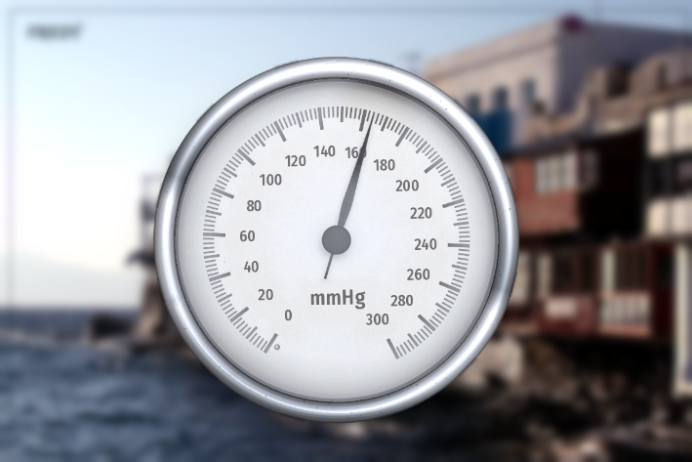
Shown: 164 mmHg
